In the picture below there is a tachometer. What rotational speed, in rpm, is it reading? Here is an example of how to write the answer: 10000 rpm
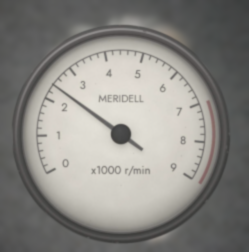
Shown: 2400 rpm
